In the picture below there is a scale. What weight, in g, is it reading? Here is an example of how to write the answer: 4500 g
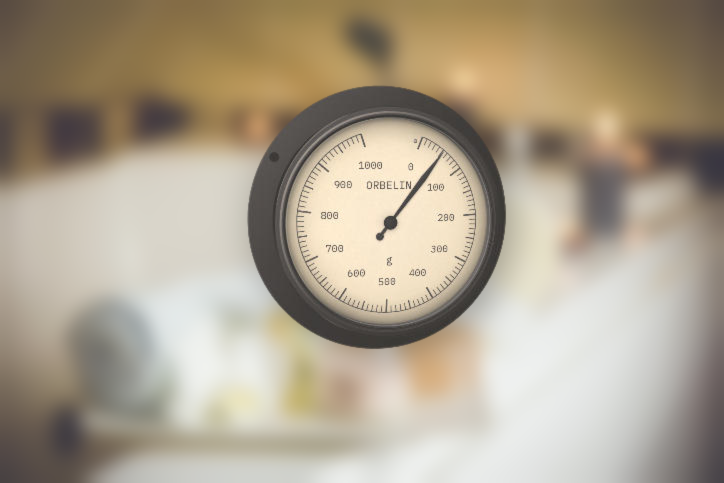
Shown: 50 g
